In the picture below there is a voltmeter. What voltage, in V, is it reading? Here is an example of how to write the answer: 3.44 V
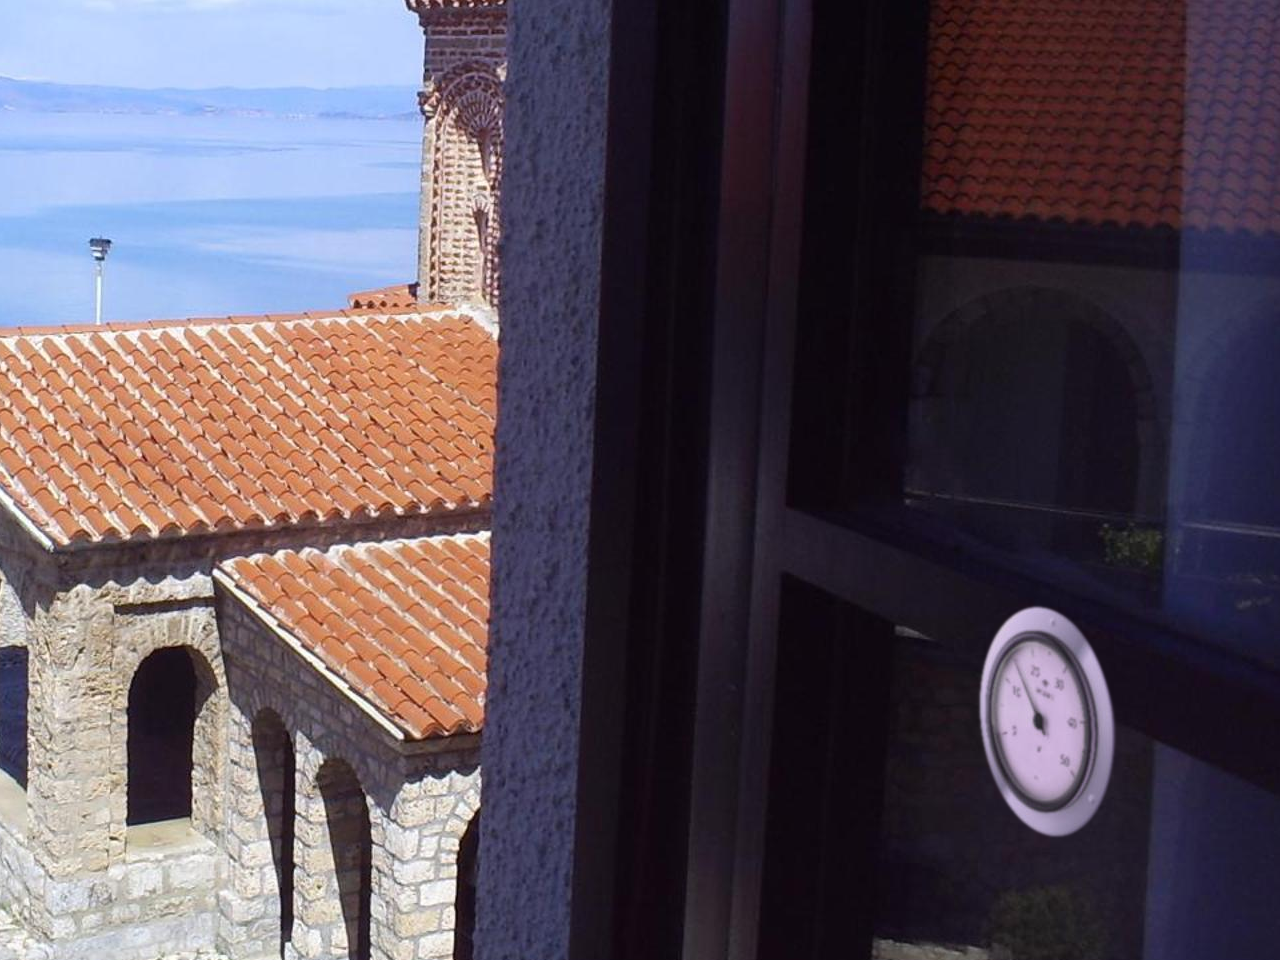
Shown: 15 V
